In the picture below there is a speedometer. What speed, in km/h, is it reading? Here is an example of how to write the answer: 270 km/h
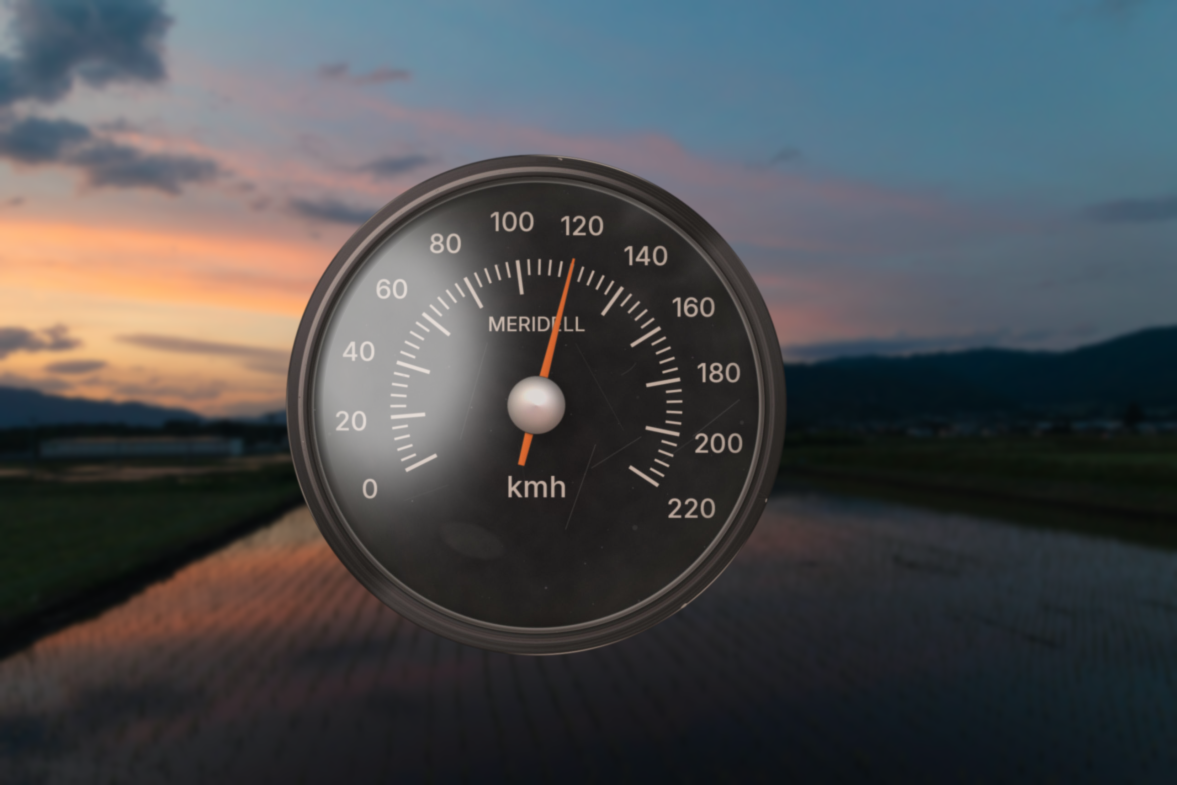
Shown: 120 km/h
